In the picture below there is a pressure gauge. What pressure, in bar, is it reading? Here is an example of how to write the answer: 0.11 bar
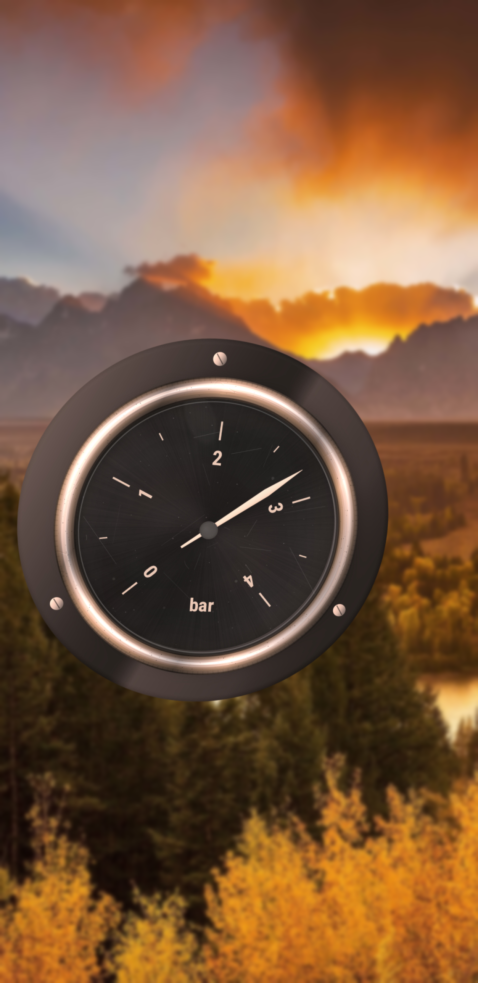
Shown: 2.75 bar
